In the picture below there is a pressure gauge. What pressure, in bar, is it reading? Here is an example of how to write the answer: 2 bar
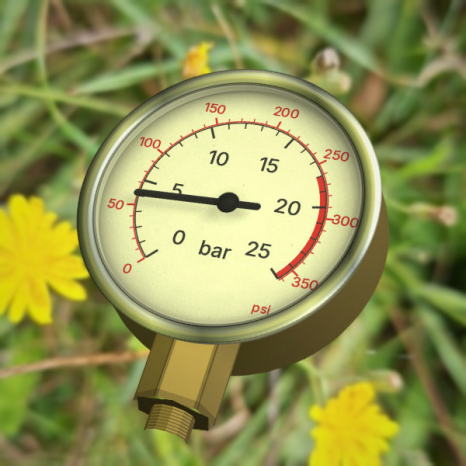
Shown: 4 bar
